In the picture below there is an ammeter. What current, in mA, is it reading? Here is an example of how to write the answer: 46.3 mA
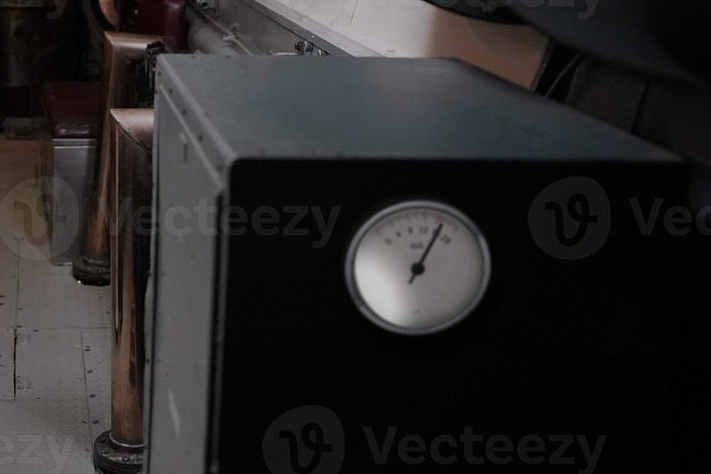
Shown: 16 mA
